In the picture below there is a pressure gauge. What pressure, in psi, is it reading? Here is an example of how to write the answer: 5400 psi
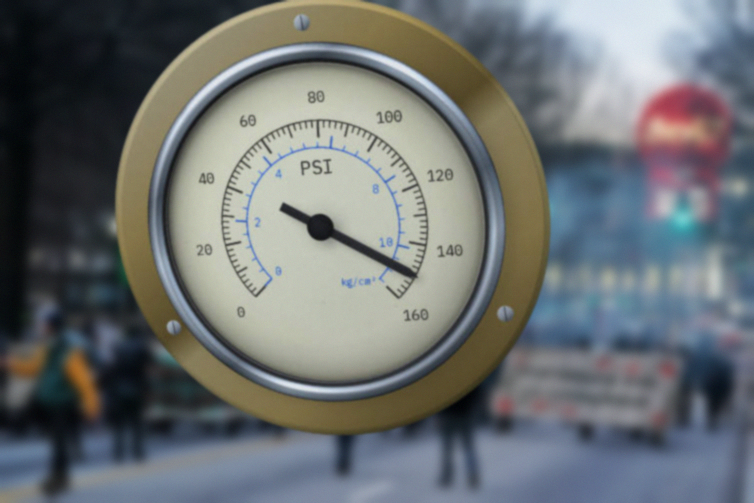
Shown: 150 psi
